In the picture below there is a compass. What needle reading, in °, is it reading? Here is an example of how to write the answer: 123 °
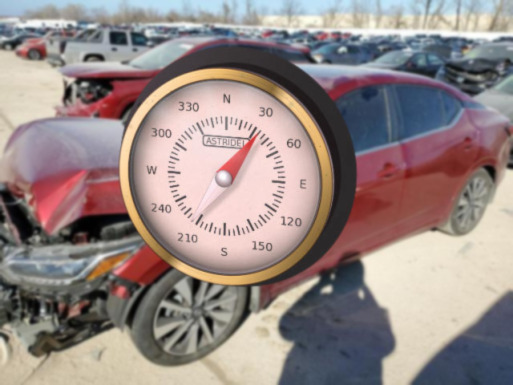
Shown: 35 °
